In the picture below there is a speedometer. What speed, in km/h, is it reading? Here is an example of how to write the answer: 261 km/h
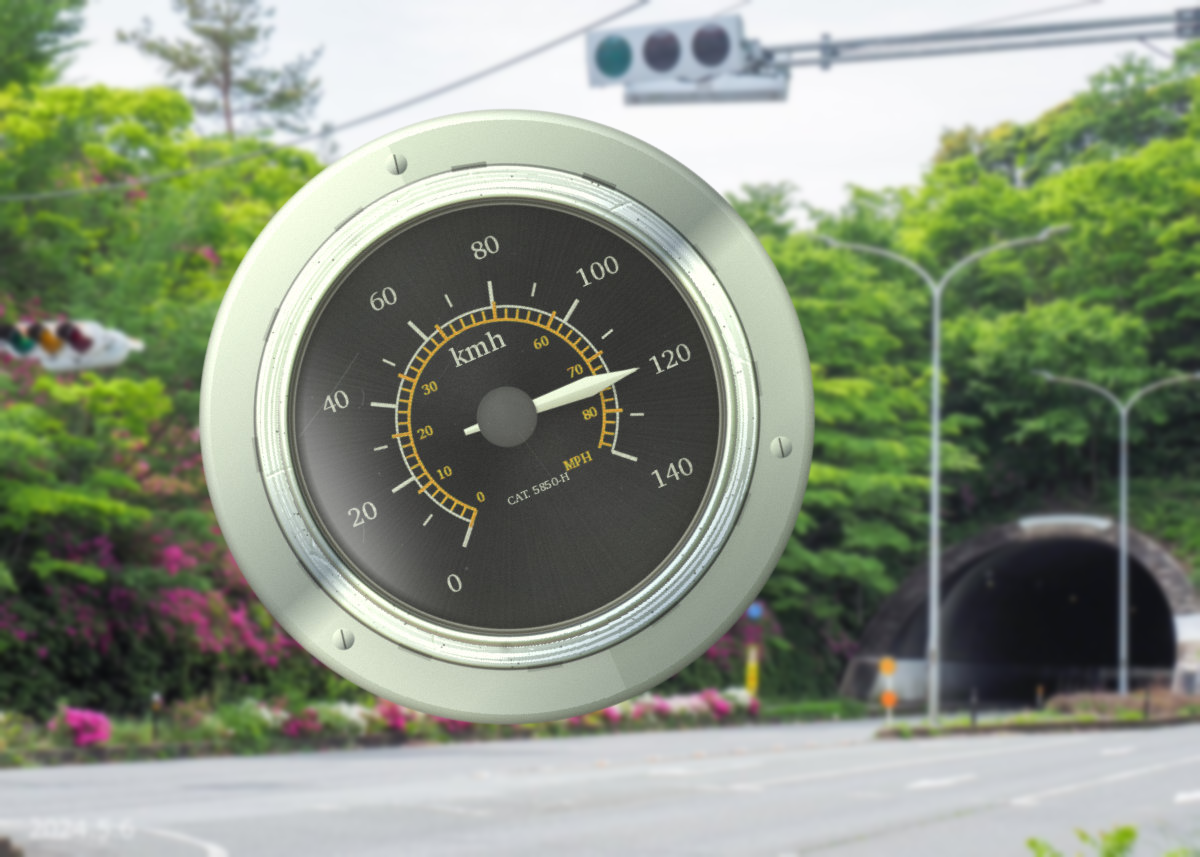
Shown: 120 km/h
